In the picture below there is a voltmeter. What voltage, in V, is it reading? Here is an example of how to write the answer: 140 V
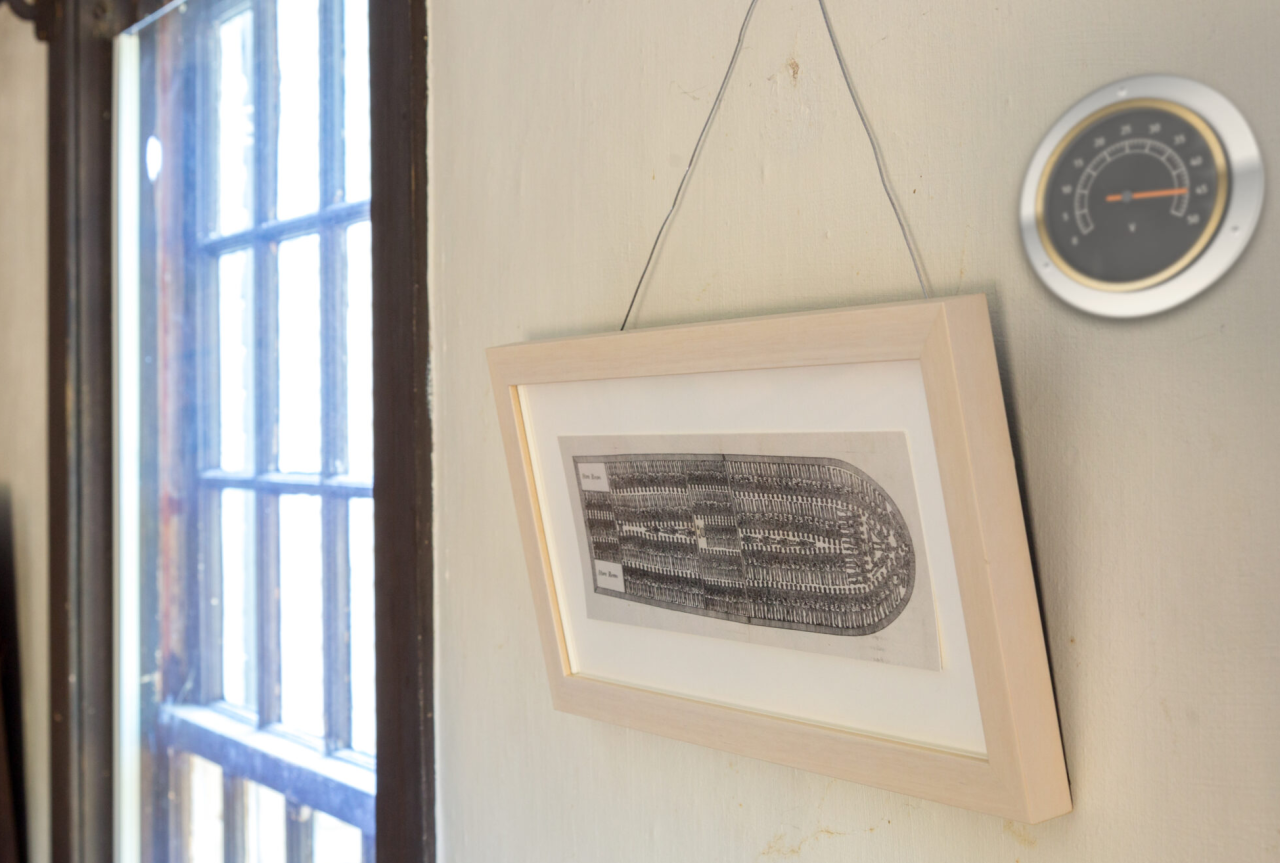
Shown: 45 V
